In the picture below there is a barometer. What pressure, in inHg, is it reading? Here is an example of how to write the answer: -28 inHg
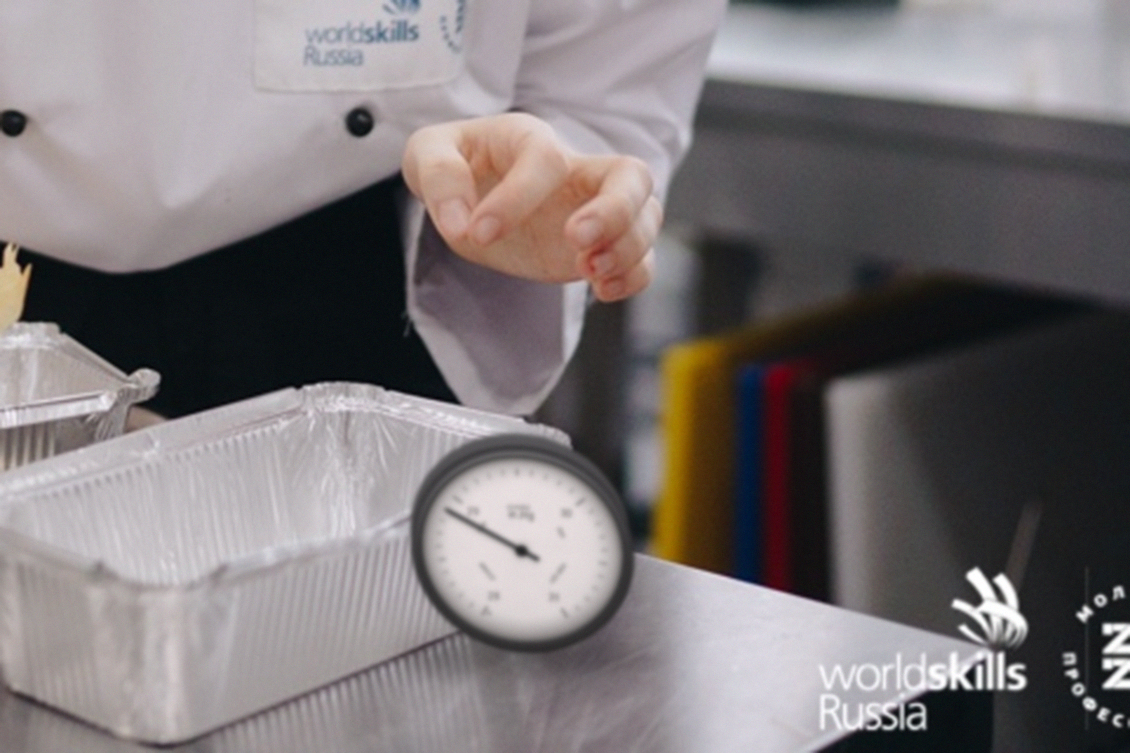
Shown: 28.9 inHg
